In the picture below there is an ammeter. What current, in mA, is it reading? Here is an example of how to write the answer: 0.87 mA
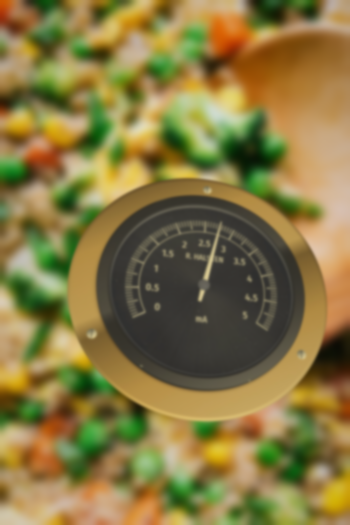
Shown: 2.75 mA
